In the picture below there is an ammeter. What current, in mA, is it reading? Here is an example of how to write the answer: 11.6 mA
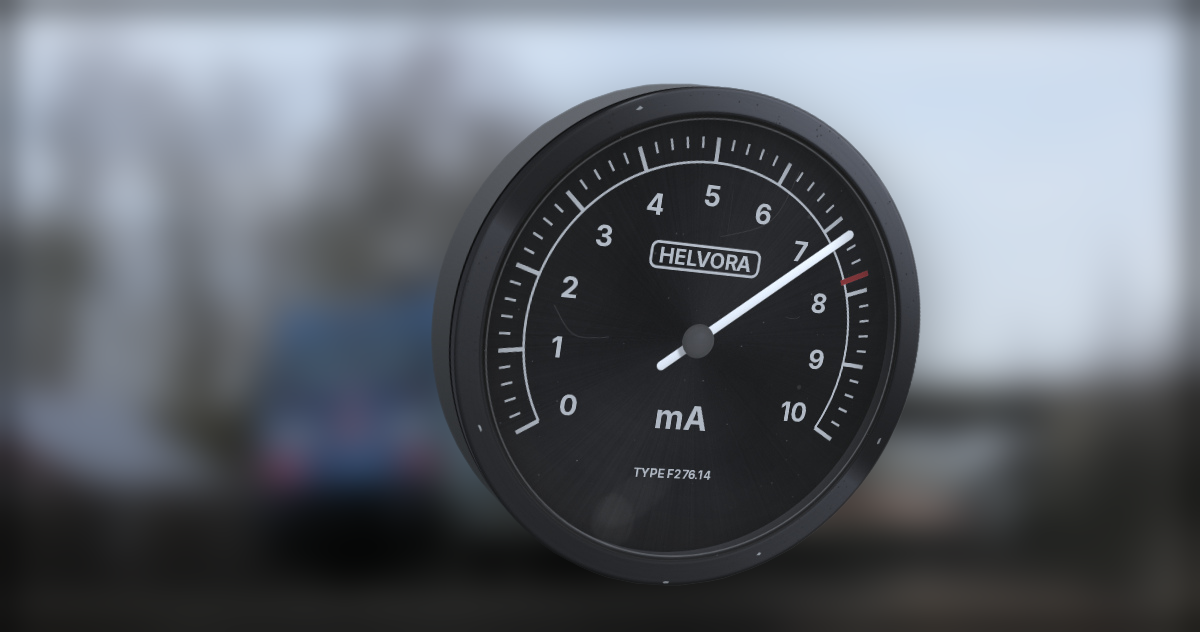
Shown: 7.2 mA
